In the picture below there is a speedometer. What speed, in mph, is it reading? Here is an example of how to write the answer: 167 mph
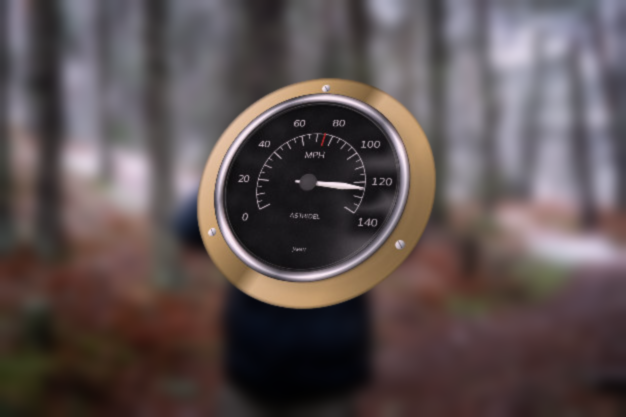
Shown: 125 mph
